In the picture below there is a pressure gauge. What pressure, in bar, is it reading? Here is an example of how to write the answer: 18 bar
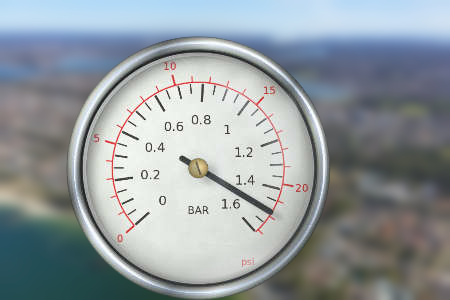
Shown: 1.5 bar
